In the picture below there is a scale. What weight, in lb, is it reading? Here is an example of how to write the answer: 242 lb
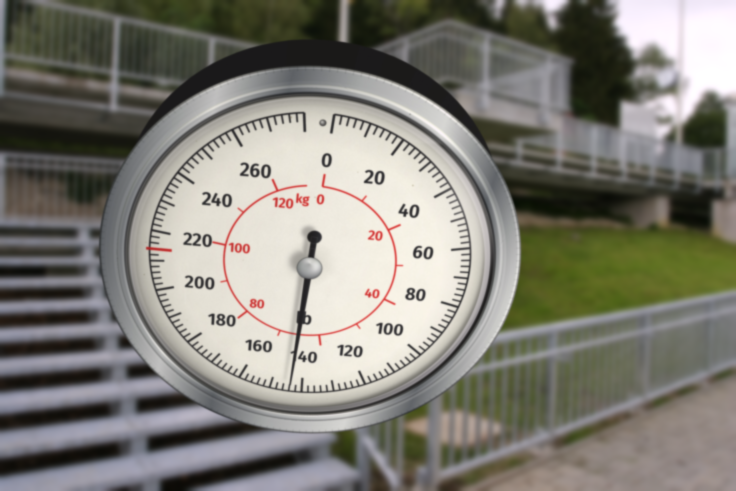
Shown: 144 lb
